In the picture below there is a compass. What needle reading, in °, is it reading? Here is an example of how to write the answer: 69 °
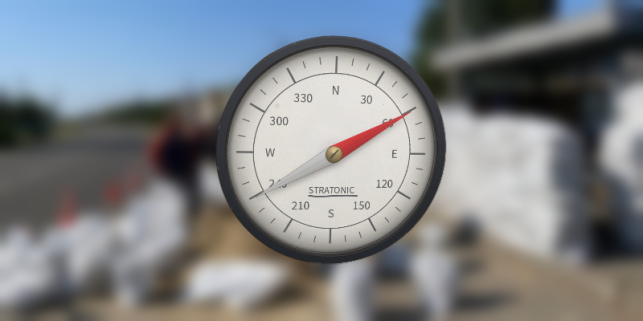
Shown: 60 °
